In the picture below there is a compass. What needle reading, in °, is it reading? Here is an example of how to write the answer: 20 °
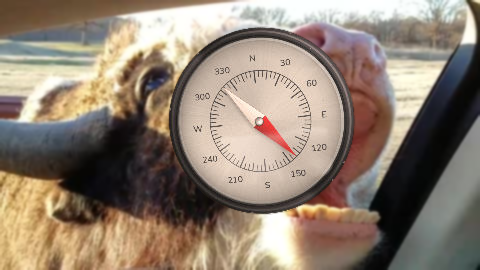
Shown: 140 °
